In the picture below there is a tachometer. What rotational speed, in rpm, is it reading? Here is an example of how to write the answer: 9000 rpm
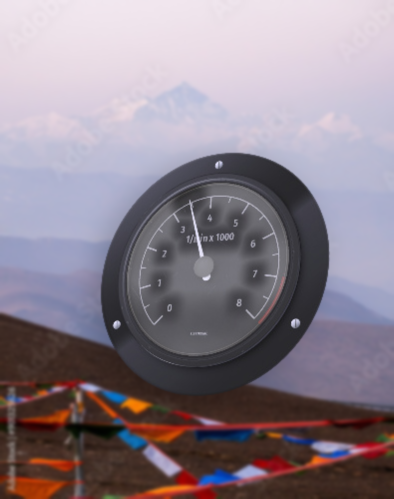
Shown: 3500 rpm
